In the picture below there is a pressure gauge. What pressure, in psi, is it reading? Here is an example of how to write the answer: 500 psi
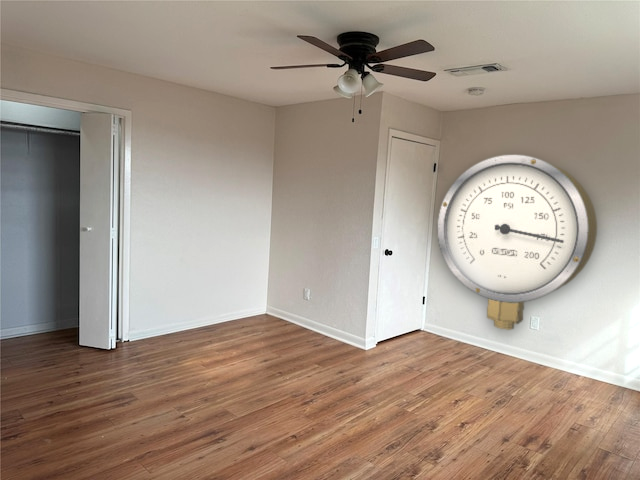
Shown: 175 psi
